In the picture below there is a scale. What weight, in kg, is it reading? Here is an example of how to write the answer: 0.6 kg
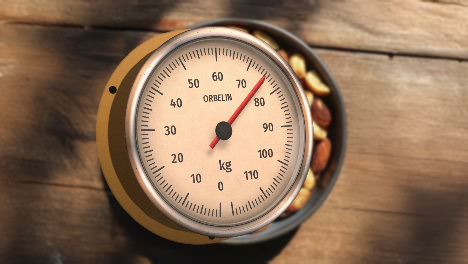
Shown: 75 kg
